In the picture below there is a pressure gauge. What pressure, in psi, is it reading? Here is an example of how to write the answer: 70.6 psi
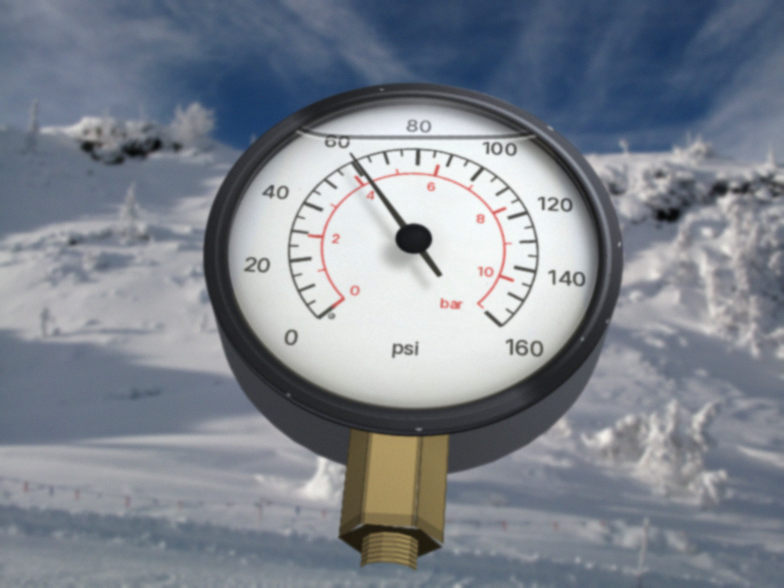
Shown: 60 psi
